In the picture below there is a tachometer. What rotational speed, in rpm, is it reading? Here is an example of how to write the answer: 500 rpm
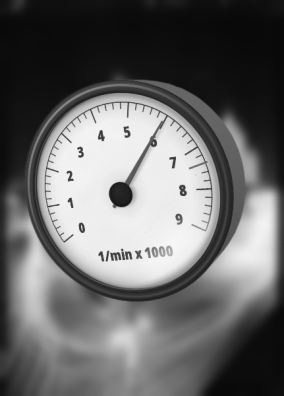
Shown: 6000 rpm
